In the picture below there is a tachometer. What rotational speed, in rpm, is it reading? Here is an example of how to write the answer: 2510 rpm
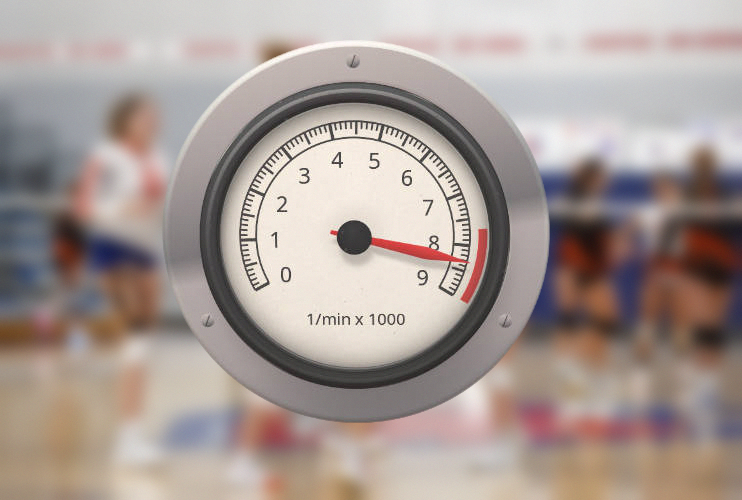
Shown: 8300 rpm
